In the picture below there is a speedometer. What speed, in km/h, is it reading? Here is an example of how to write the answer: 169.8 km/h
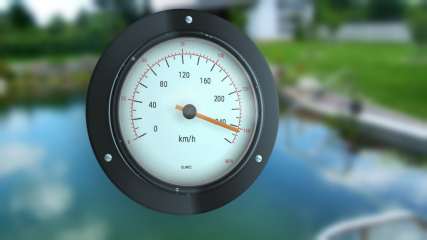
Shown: 245 km/h
